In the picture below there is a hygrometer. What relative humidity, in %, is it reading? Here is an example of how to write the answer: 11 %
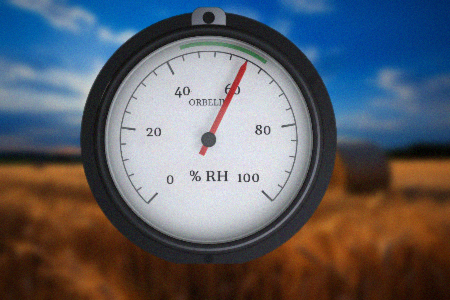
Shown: 60 %
